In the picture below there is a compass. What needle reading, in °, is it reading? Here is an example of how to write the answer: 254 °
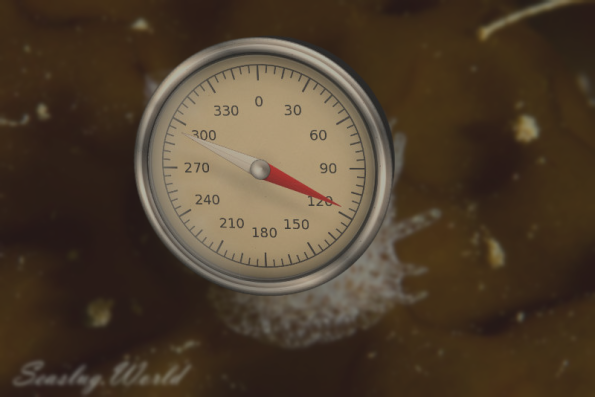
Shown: 115 °
